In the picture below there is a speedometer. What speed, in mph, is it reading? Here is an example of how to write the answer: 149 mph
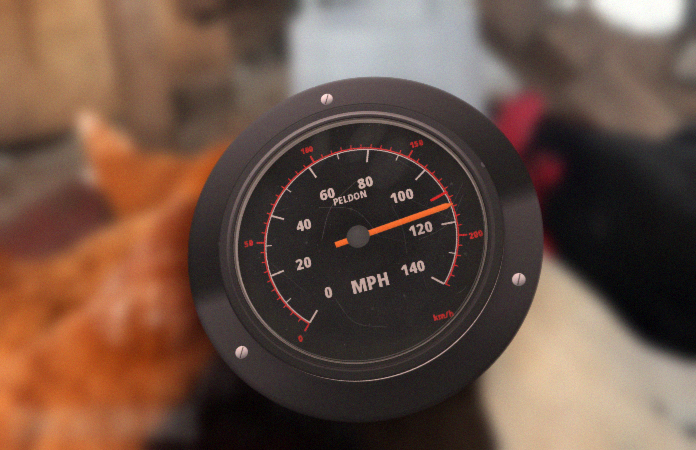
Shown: 115 mph
